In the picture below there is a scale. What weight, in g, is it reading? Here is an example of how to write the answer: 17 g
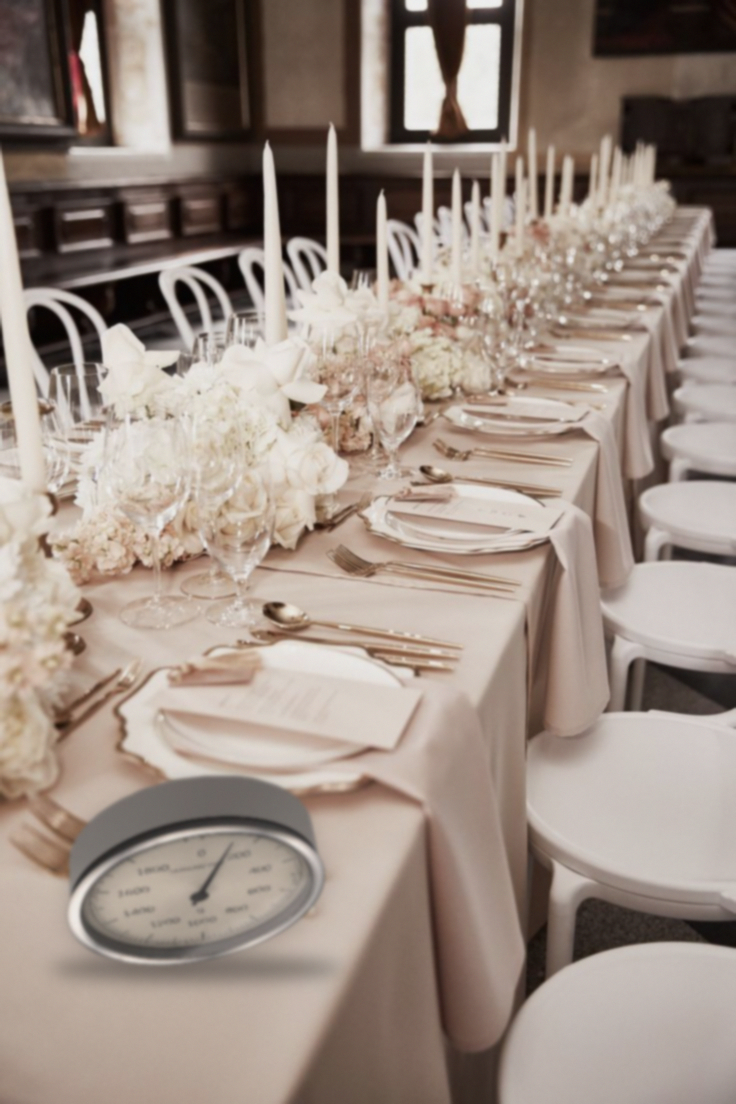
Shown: 100 g
